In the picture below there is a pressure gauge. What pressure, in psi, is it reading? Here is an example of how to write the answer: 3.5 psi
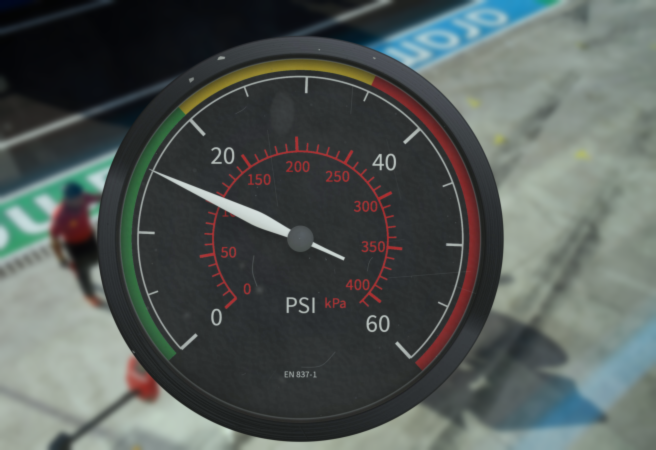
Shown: 15 psi
